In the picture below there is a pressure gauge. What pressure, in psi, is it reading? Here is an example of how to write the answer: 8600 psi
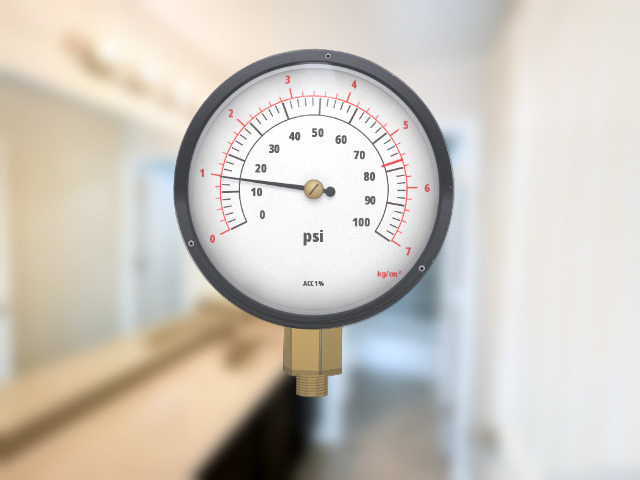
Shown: 14 psi
